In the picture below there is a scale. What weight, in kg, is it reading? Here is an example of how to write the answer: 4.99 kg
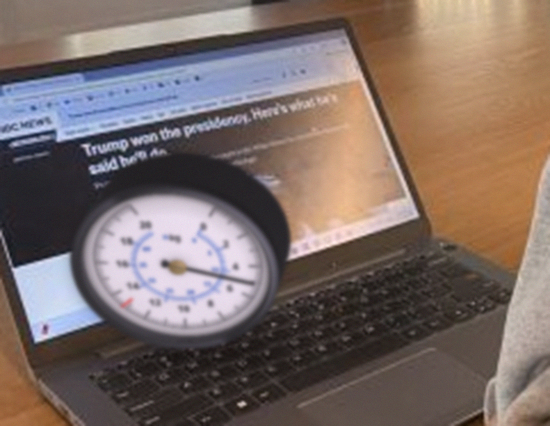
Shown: 5 kg
